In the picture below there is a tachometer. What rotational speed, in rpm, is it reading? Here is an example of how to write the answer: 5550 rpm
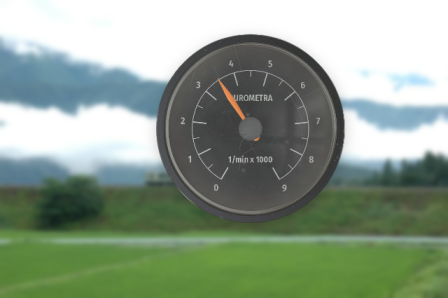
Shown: 3500 rpm
